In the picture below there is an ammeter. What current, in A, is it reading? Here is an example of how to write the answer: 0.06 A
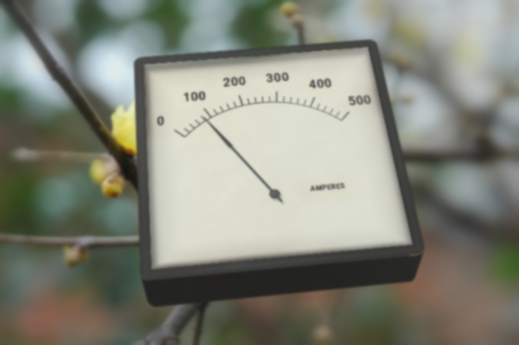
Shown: 80 A
